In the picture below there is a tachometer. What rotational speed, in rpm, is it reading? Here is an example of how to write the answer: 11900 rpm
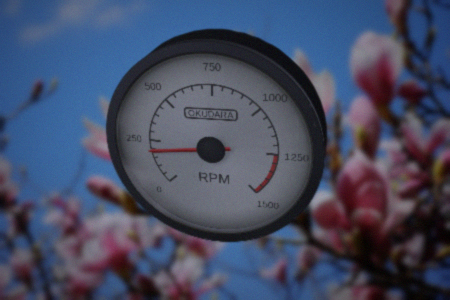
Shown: 200 rpm
